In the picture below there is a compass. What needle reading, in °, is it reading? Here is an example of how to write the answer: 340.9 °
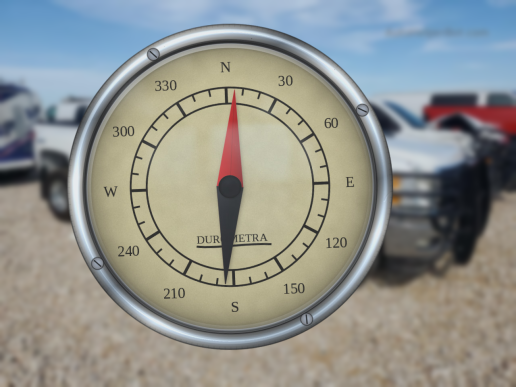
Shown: 5 °
